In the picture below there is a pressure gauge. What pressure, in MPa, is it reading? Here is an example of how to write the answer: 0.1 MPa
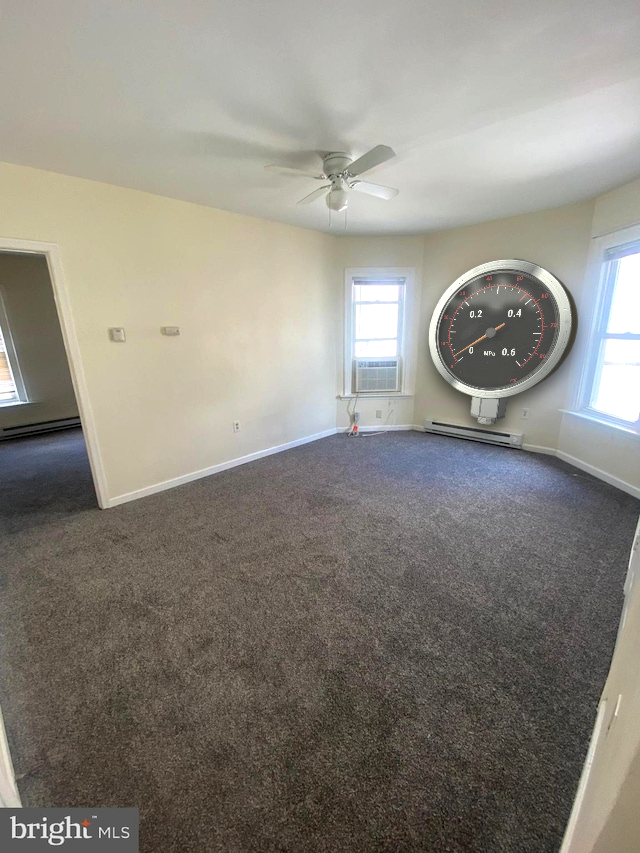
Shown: 0.02 MPa
